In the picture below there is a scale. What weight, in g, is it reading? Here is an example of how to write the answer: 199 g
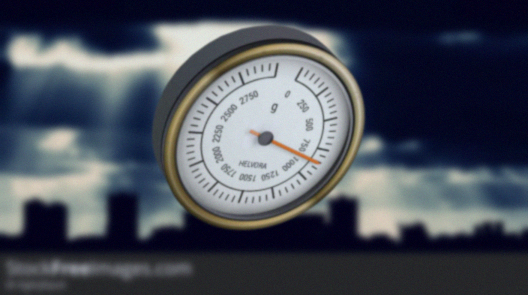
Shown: 850 g
